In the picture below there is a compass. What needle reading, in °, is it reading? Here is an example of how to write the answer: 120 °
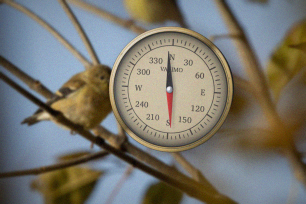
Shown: 175 °
